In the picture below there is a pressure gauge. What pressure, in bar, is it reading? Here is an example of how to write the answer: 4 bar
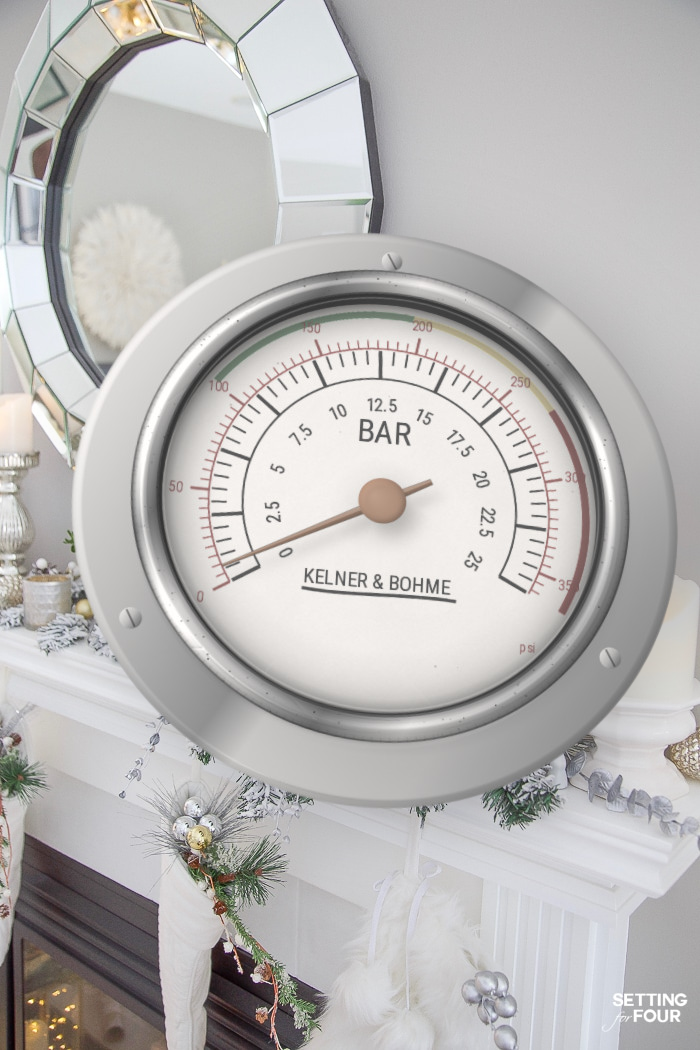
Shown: 0.5 bar
